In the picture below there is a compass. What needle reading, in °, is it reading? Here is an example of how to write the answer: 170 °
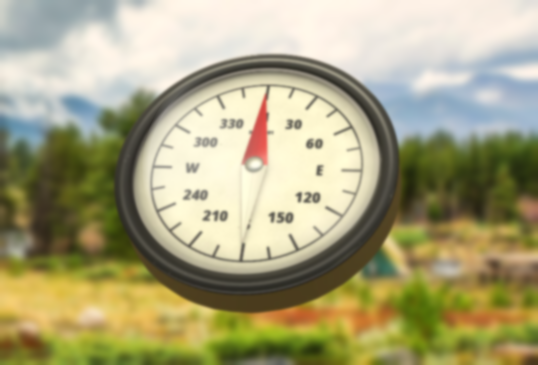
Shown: 0 °
